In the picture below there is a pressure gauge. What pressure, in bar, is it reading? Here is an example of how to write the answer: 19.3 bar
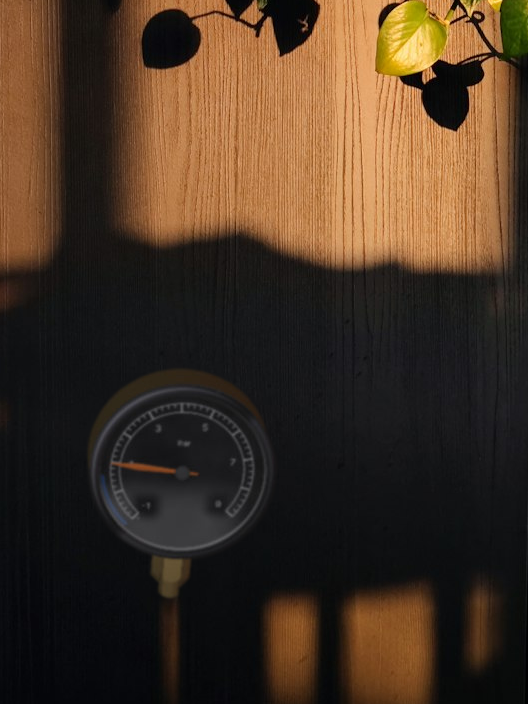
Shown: 1 bar
